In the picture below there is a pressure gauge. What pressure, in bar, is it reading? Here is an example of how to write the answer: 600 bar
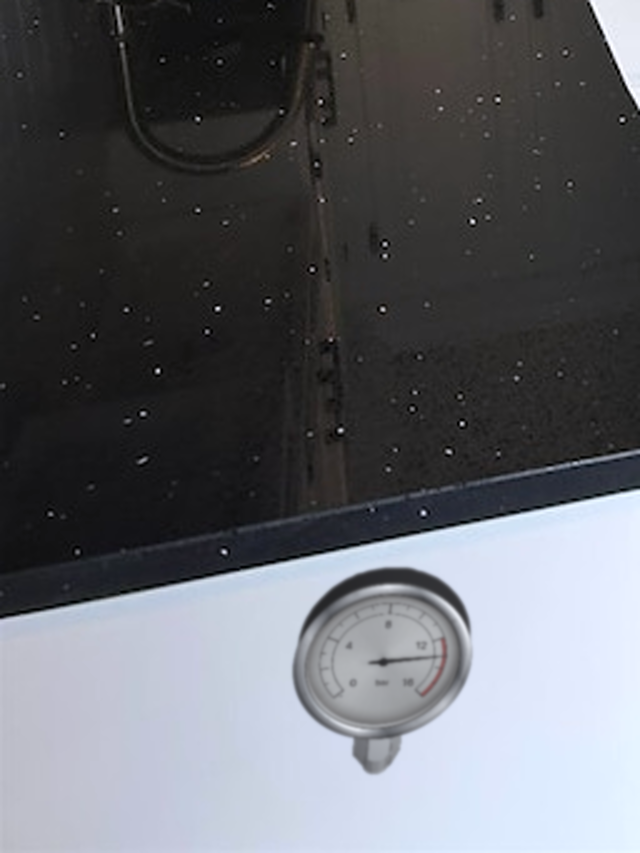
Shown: 13 bar
